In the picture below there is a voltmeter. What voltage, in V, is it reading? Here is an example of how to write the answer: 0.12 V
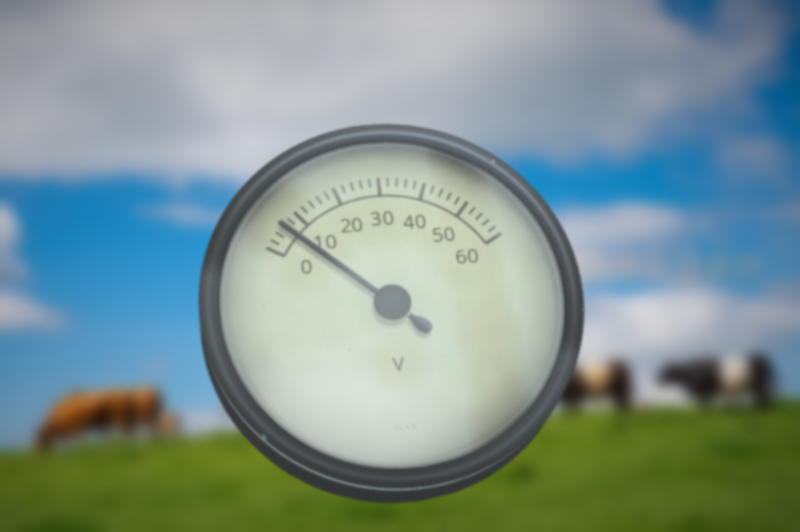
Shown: 6 V
